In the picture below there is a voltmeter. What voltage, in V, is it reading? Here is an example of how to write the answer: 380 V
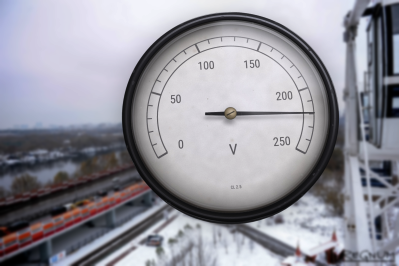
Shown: 220 V
